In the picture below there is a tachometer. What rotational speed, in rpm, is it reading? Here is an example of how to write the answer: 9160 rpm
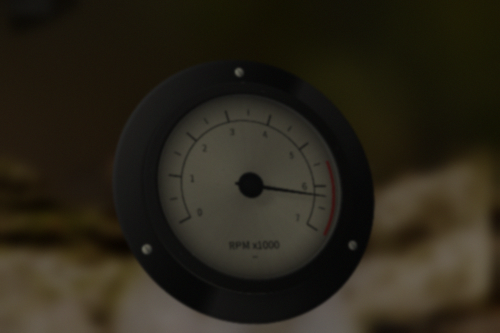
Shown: 6250 rpm
